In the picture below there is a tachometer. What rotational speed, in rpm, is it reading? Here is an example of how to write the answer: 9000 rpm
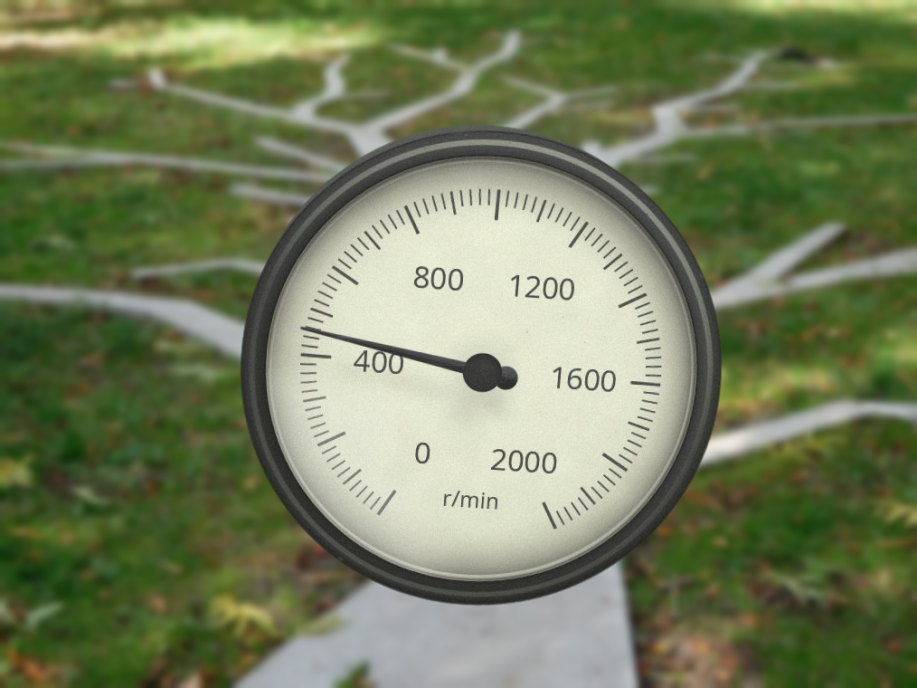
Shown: 460 rpm
